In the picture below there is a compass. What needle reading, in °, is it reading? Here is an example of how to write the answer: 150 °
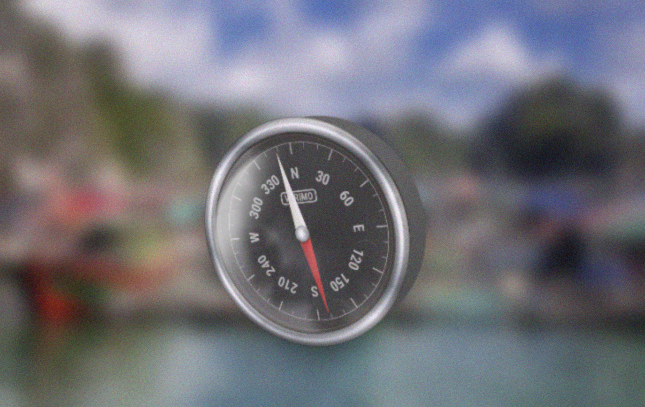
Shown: 170 °
